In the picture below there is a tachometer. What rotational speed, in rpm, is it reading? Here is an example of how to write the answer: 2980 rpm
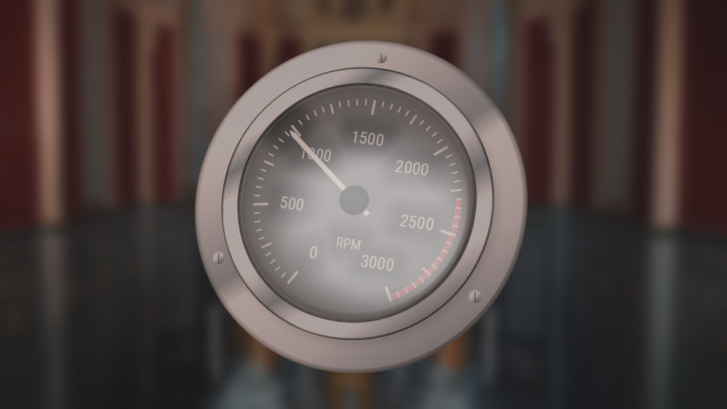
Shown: 975 rpm
